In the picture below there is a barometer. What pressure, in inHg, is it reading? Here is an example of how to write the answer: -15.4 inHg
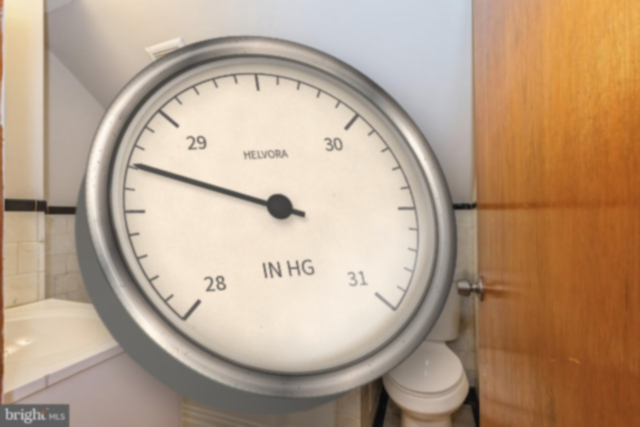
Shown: 28.7 inHg
